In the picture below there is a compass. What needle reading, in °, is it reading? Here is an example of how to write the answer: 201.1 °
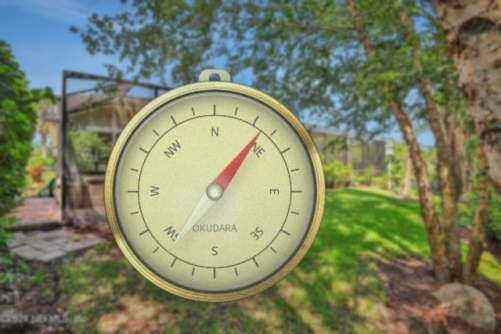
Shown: 37.5 °
